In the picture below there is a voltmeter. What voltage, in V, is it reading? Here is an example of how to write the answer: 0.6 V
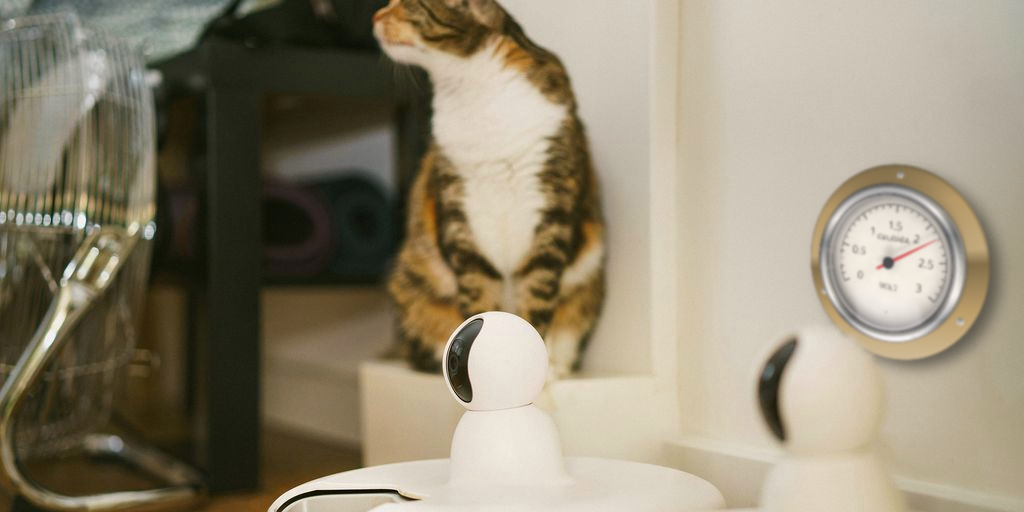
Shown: 2.2 V
